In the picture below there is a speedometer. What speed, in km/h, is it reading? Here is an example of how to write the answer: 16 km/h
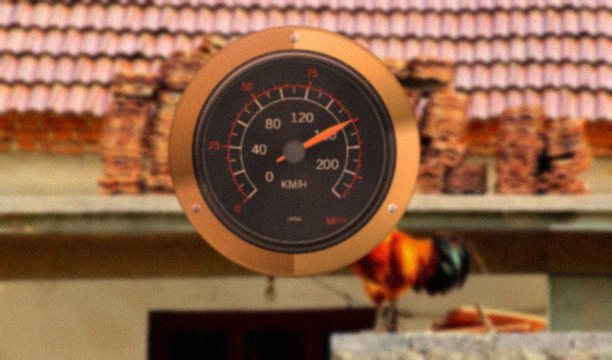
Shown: 160 km/h
